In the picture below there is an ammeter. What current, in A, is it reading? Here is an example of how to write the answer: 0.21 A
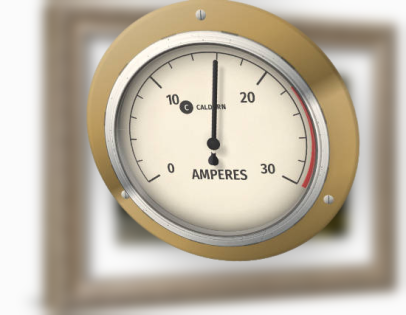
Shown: 16 A
